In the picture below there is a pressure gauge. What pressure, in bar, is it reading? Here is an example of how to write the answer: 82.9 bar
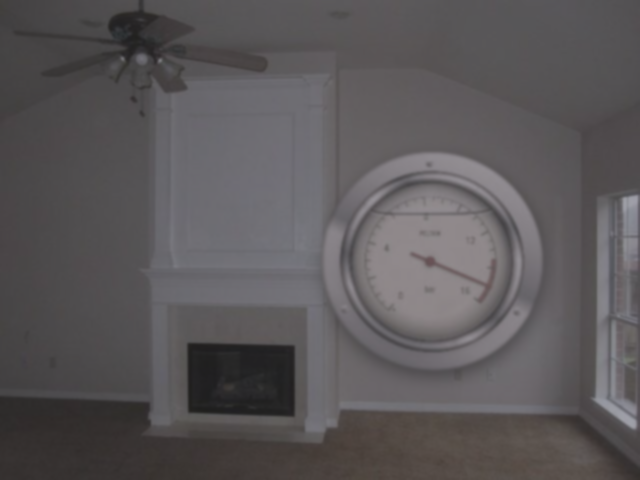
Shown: 15 bar
